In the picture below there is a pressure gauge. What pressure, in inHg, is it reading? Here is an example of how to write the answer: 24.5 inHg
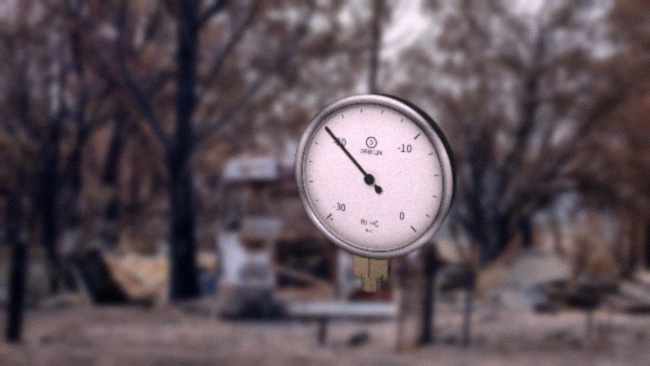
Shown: -20 inHg
